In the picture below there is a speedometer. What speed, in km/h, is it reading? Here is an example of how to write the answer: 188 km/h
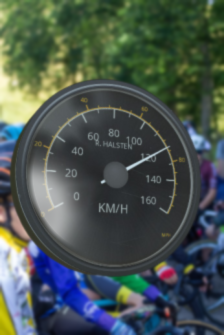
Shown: 120 km/h
